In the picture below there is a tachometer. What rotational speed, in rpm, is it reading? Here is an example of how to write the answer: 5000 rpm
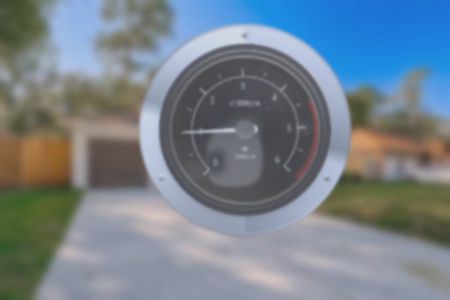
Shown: 1000 rpm
